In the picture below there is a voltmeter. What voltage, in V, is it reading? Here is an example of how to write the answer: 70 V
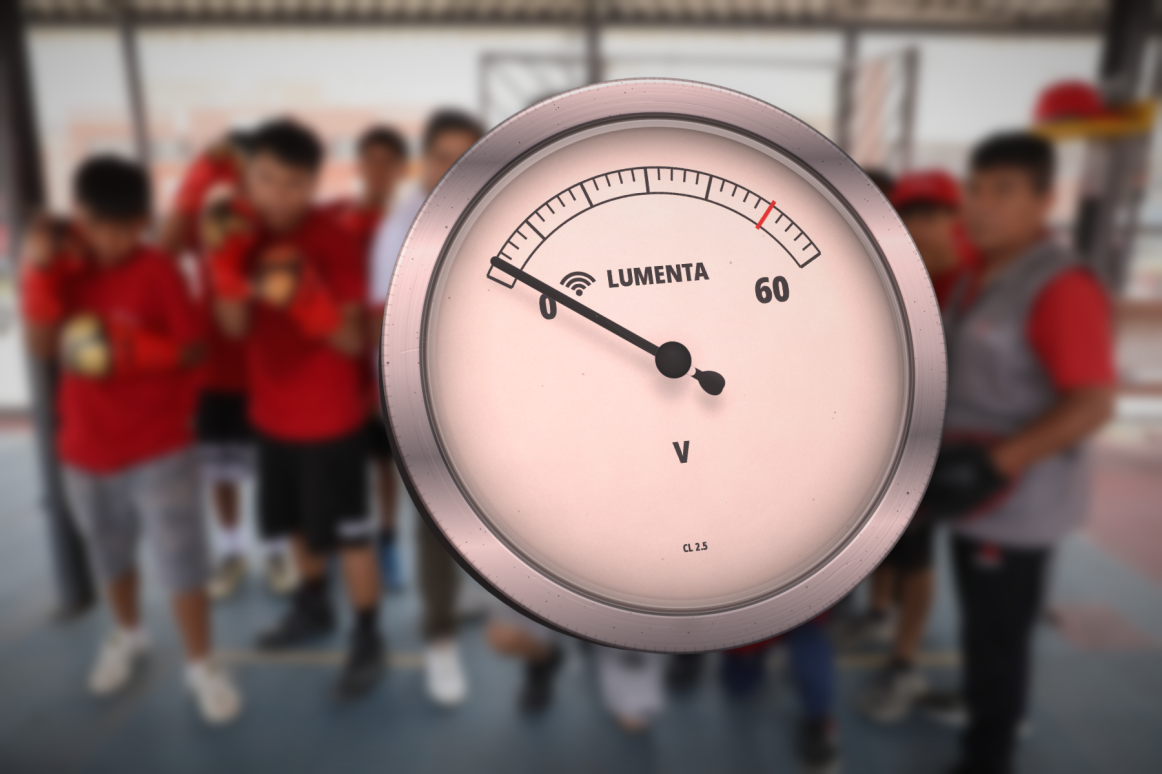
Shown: 2 V
